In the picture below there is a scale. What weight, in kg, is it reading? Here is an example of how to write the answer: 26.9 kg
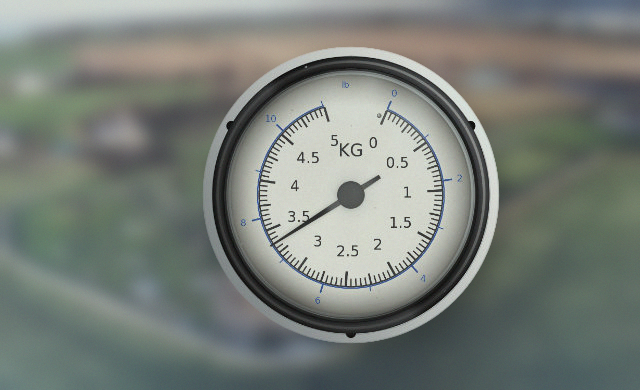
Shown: 3.35 kg
